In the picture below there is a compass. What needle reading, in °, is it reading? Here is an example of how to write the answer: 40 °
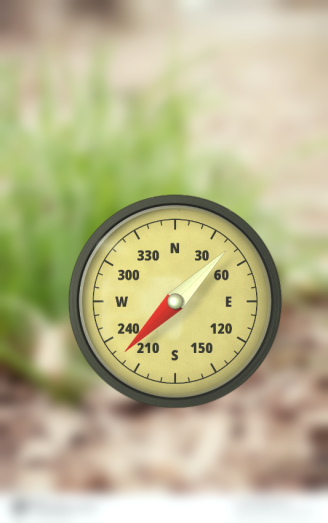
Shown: 225 °
